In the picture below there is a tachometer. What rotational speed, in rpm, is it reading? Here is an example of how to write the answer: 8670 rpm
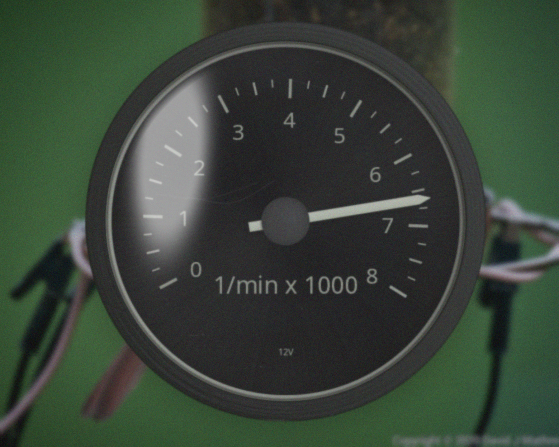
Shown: 6625 rpm
